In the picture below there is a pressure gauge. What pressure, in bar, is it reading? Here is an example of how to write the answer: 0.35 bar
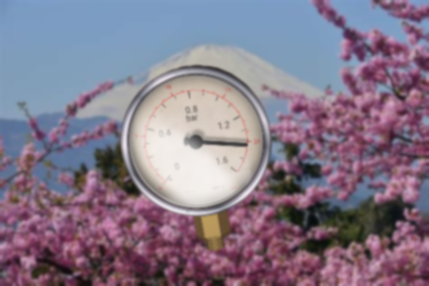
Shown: 1.4 bar
